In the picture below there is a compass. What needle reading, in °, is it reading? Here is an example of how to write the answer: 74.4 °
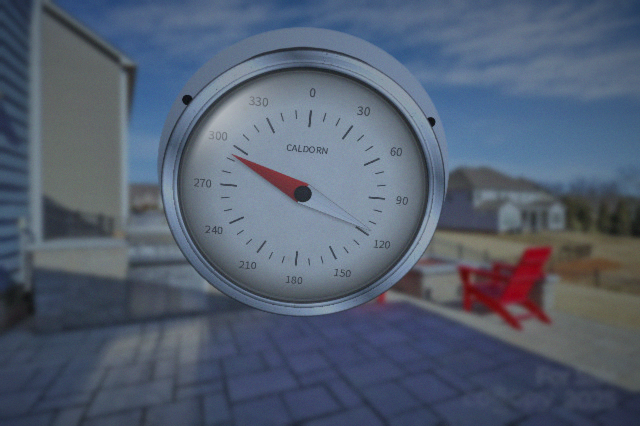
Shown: 295 °
